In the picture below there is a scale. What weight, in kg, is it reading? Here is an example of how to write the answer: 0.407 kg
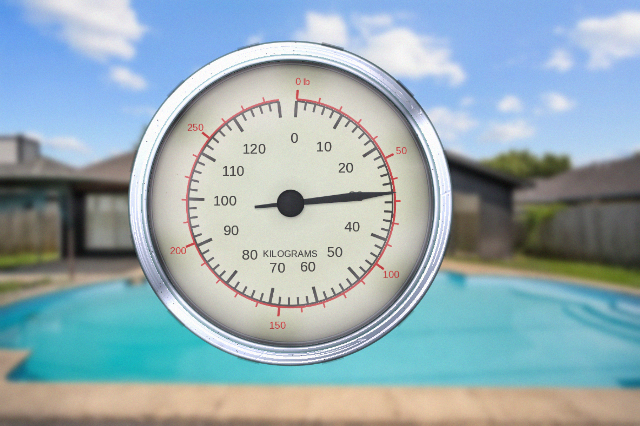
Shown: 30 kg
